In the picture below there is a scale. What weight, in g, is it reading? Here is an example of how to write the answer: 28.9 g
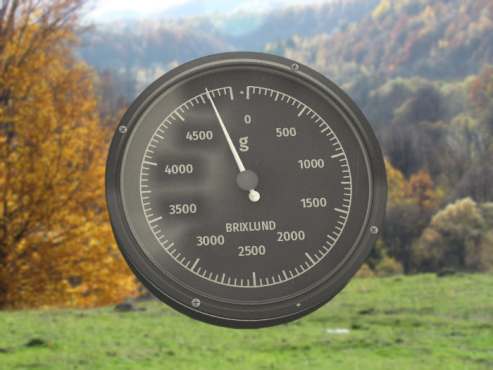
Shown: 4800 g
